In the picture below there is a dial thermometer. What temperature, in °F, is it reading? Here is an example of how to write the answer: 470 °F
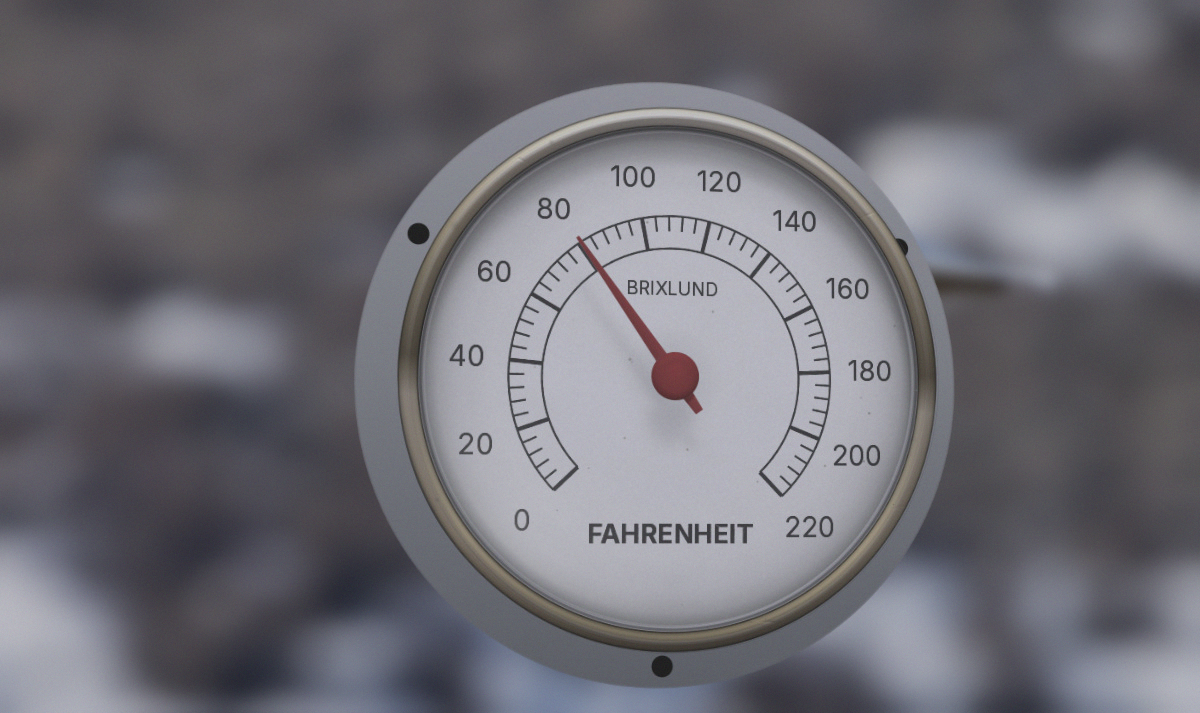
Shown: 80 °F
